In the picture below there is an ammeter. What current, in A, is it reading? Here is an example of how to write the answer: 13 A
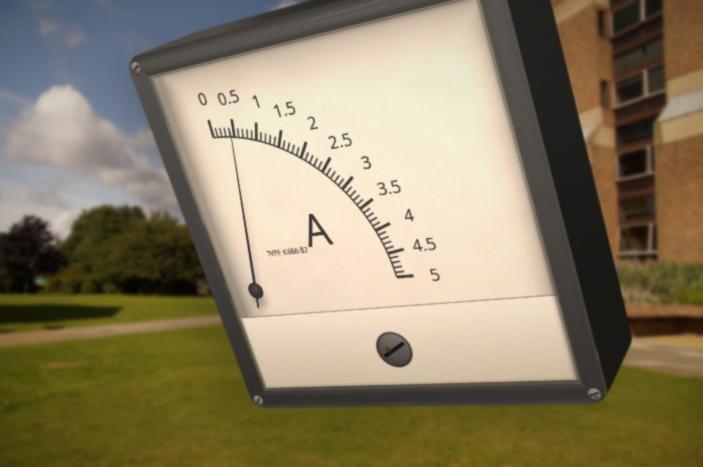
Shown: 0.5 A
